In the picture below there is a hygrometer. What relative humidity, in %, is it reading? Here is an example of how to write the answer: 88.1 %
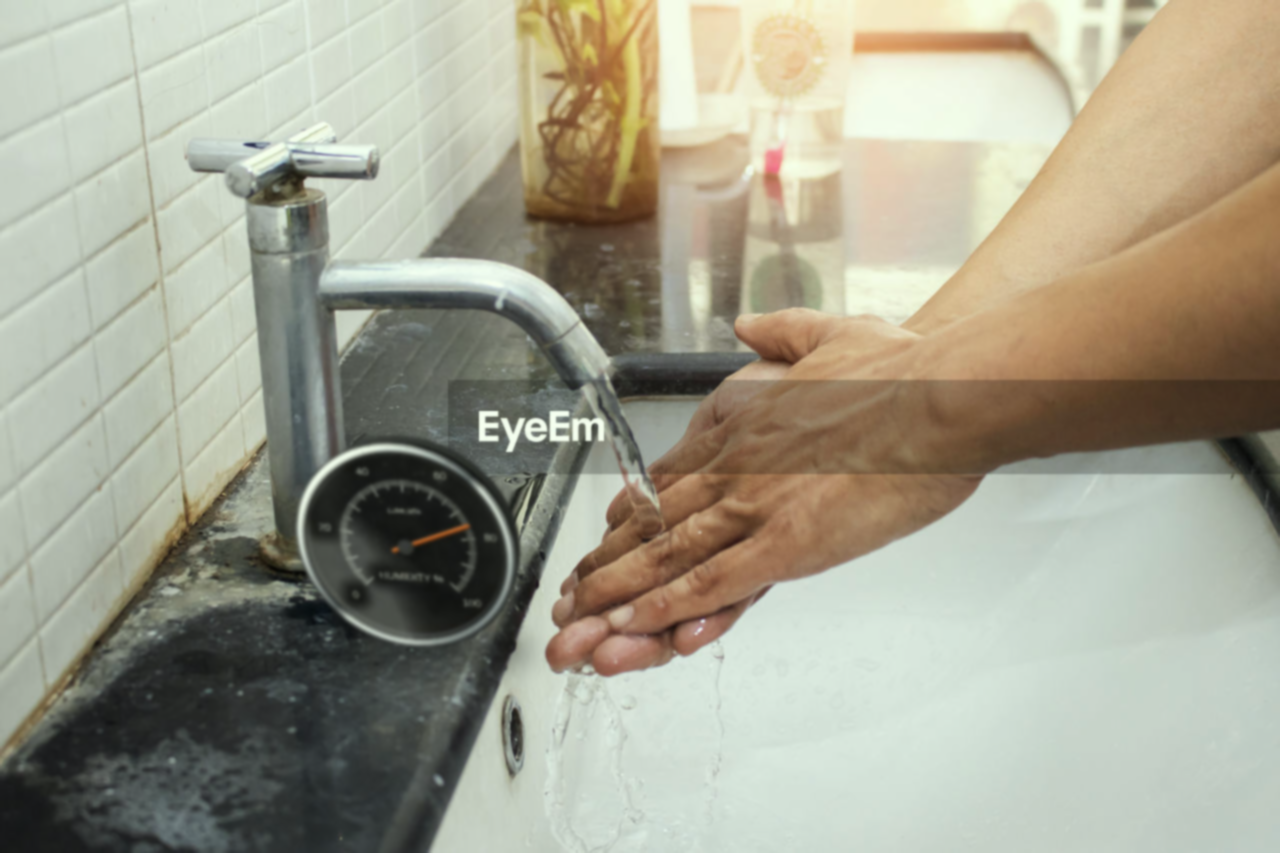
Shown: 75 %
